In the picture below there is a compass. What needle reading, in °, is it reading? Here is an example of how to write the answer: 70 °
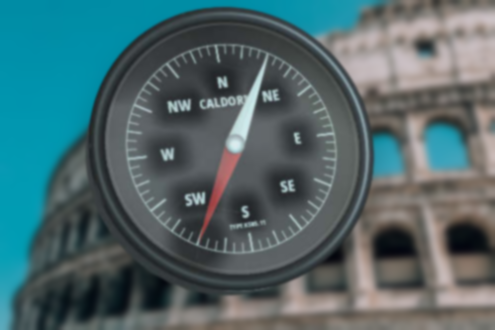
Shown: 210 °
